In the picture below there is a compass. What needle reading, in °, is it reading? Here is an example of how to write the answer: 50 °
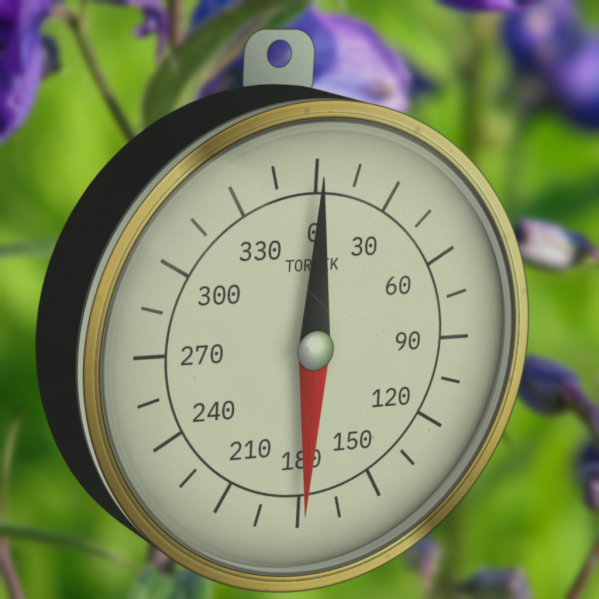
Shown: 180 °
